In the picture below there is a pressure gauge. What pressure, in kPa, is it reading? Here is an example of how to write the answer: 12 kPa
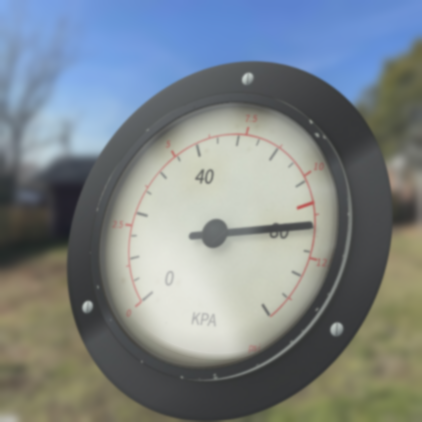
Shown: 80 kPa
